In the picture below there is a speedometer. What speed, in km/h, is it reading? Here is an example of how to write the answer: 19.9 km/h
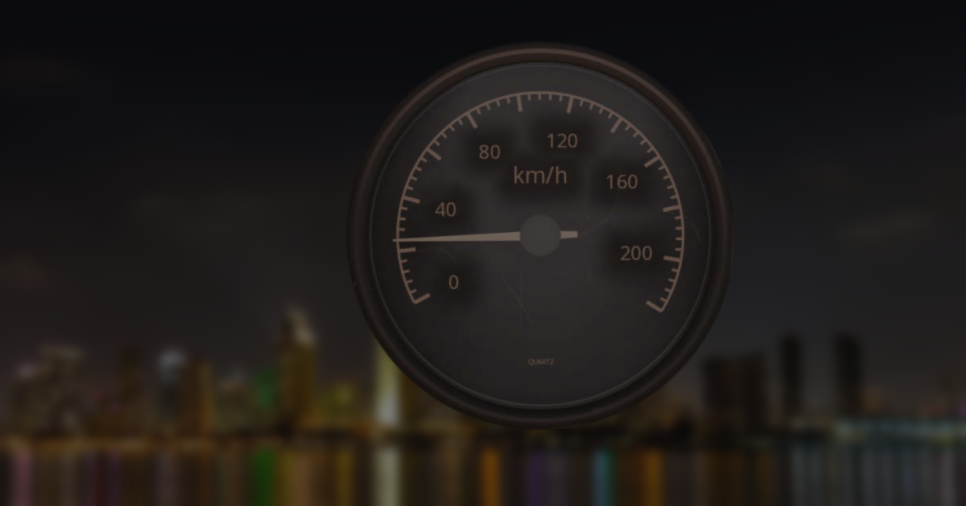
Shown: 24 km/h
